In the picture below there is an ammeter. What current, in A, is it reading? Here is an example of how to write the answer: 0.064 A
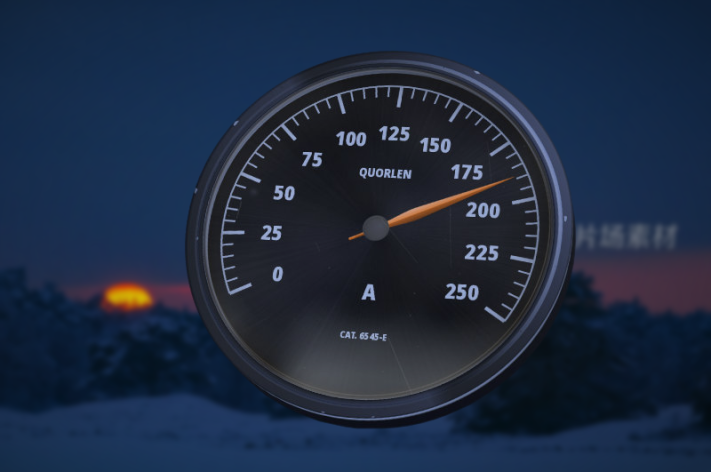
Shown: 190 A
